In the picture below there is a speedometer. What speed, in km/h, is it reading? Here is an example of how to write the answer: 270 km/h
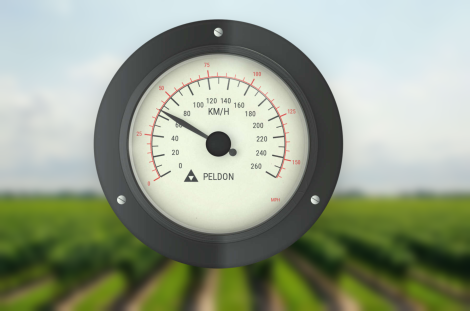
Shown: 65 km/h
